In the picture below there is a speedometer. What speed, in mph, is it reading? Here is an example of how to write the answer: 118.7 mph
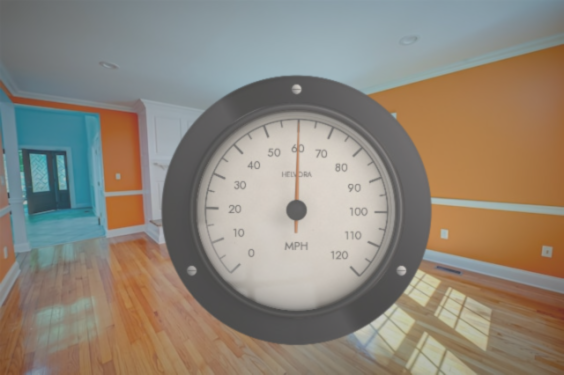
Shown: 60 mph
